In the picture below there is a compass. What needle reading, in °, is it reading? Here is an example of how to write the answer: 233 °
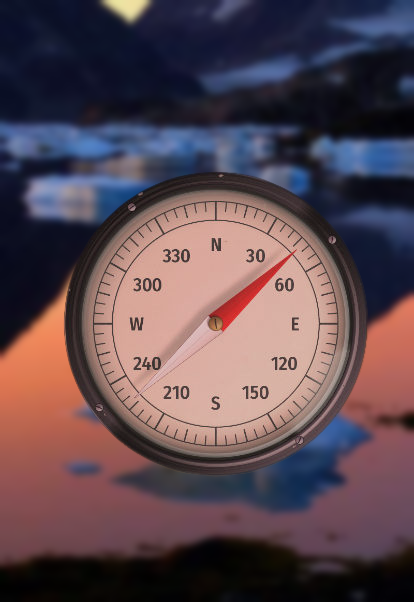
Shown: 47.5 °
